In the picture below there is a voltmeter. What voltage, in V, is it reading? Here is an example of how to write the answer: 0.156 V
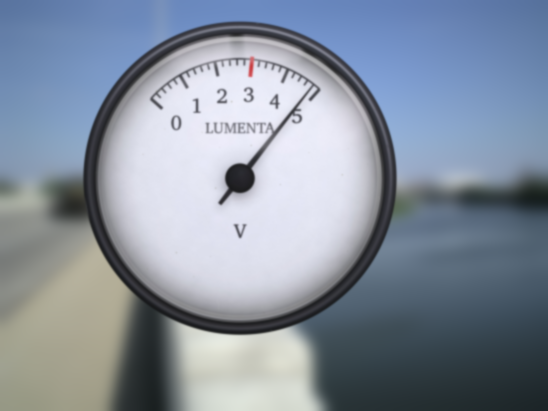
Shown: 4.8 V
